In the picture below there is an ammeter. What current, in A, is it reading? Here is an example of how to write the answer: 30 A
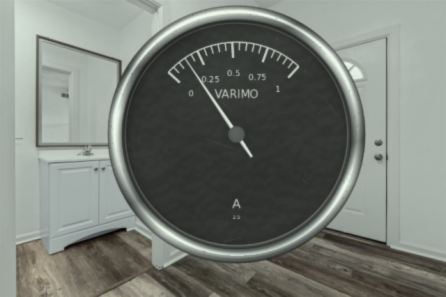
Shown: 0.15 A
